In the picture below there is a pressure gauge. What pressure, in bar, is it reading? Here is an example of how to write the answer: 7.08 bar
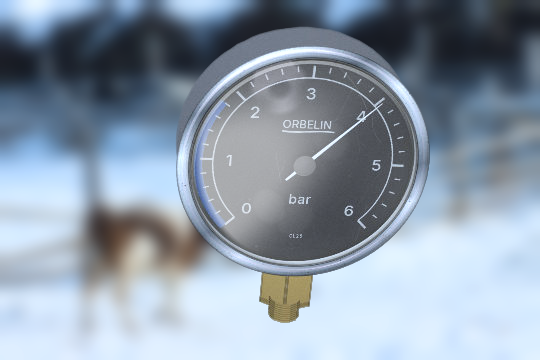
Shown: 4 bar
